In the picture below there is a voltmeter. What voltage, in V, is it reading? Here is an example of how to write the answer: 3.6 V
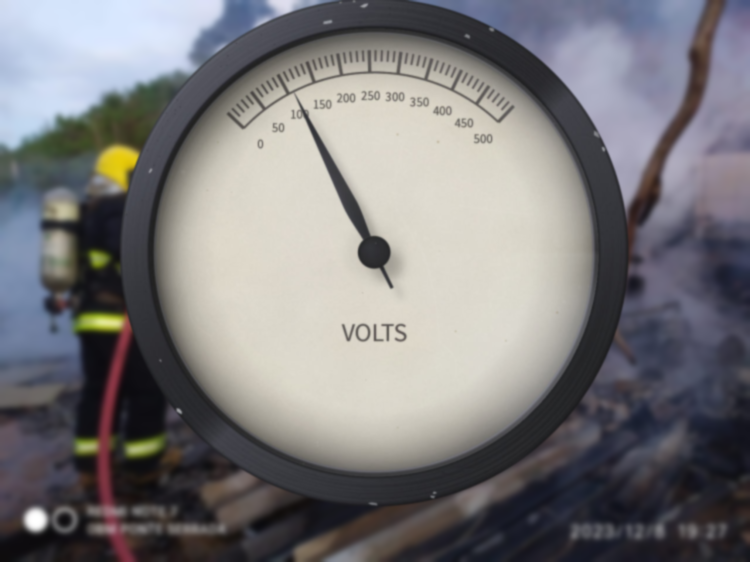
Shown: 110 V
